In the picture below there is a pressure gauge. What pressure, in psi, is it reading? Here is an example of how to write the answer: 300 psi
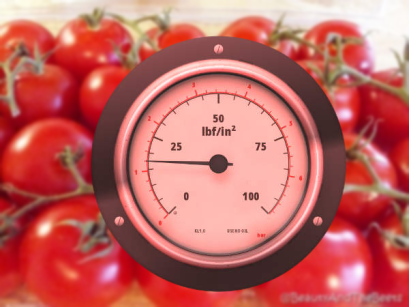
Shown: 17.5 psi
